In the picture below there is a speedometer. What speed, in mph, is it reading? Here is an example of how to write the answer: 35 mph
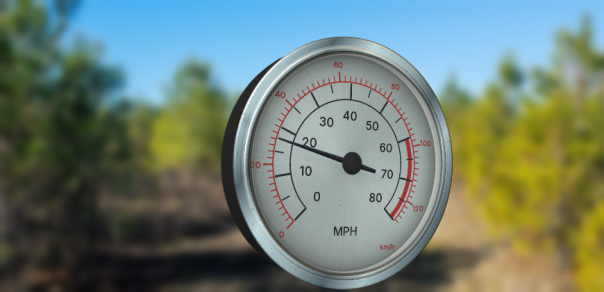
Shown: 17.5 mph
